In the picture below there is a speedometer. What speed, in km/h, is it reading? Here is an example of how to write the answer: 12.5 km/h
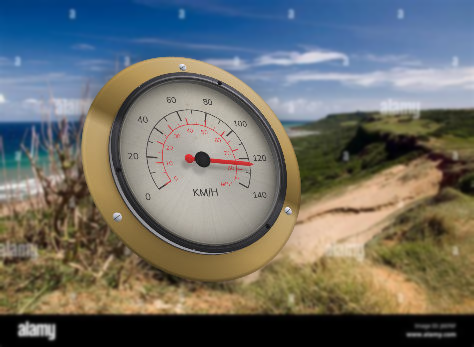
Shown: 125 km/h
